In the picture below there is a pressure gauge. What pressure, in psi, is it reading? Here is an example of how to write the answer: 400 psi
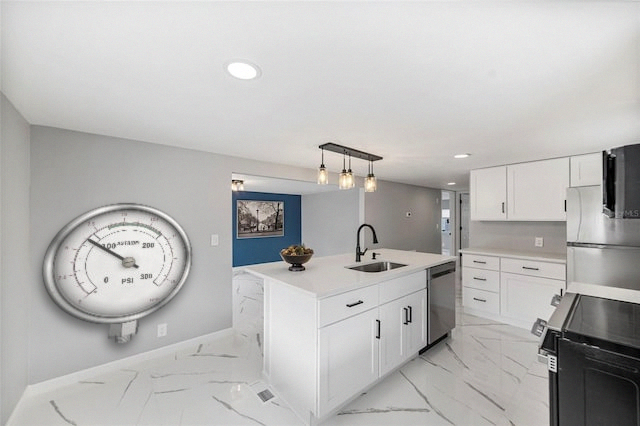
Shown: 90 psi
